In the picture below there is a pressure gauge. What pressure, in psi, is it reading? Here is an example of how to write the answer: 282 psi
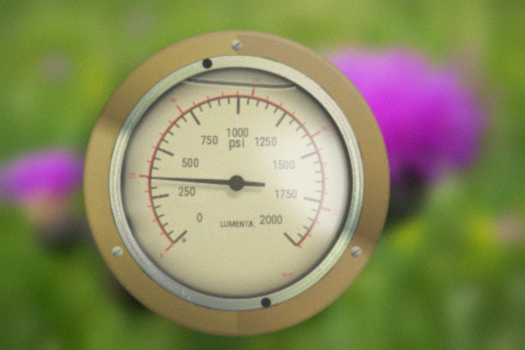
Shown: 350 psi
